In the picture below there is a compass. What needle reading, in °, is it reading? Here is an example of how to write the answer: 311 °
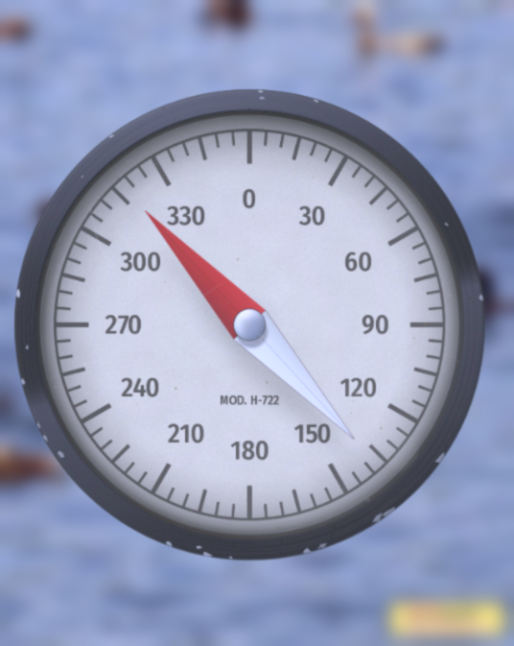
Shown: 317.5 °
